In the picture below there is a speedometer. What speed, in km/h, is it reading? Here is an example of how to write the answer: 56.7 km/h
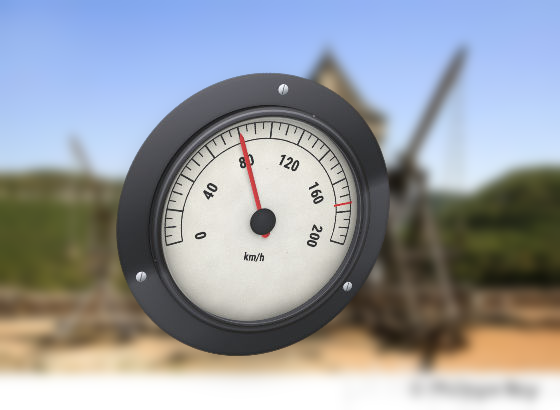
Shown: 80 km/h
